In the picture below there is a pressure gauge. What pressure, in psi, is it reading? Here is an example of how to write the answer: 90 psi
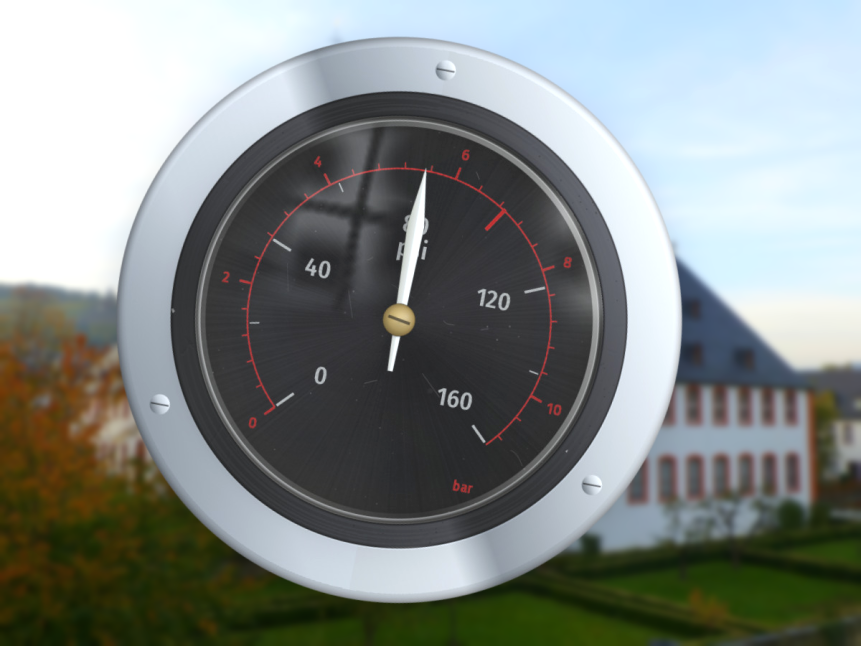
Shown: 80 psi
